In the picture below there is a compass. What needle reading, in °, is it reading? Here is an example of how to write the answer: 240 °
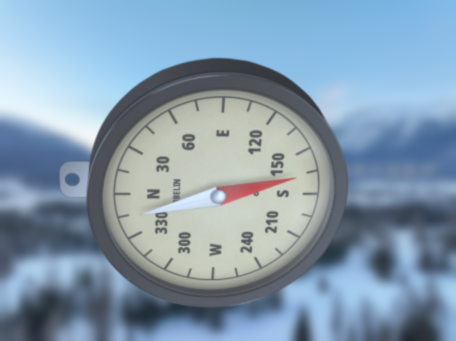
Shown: 165 °
